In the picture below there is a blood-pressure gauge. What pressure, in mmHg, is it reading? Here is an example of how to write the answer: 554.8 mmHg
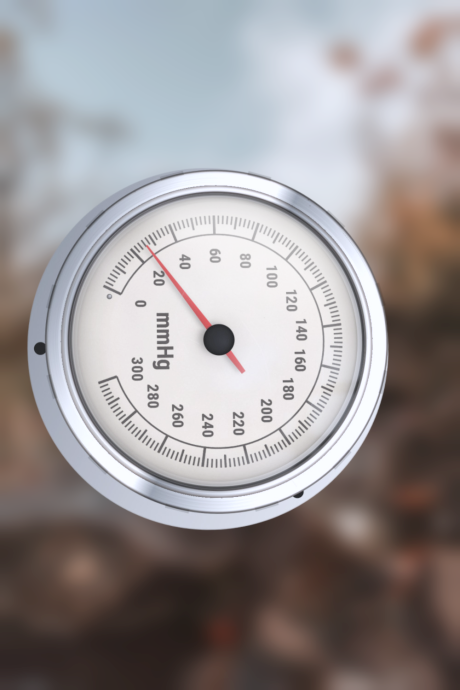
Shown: 26 mmHg
